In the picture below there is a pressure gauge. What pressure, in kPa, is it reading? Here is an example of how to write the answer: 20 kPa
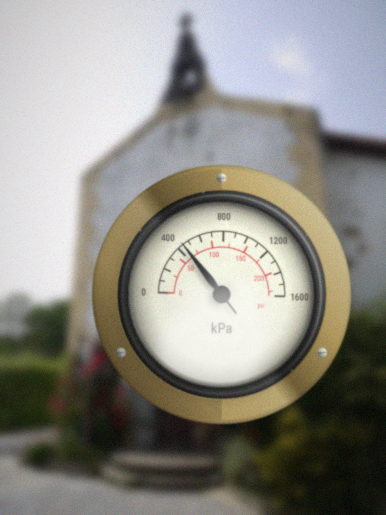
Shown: 450 kPa
